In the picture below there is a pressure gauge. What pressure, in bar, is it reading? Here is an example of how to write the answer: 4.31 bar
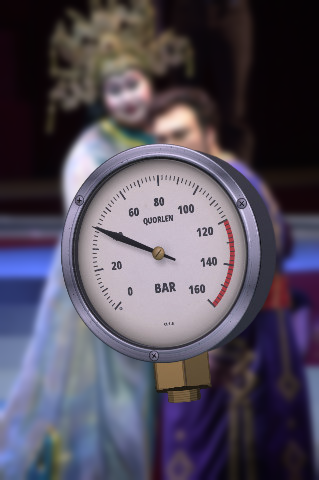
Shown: 40 bar
